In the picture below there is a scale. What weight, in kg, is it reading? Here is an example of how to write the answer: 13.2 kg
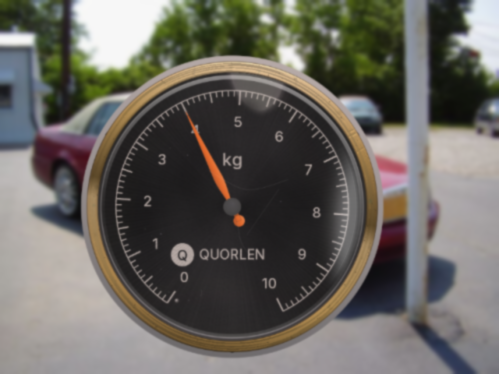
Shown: 4 kg
